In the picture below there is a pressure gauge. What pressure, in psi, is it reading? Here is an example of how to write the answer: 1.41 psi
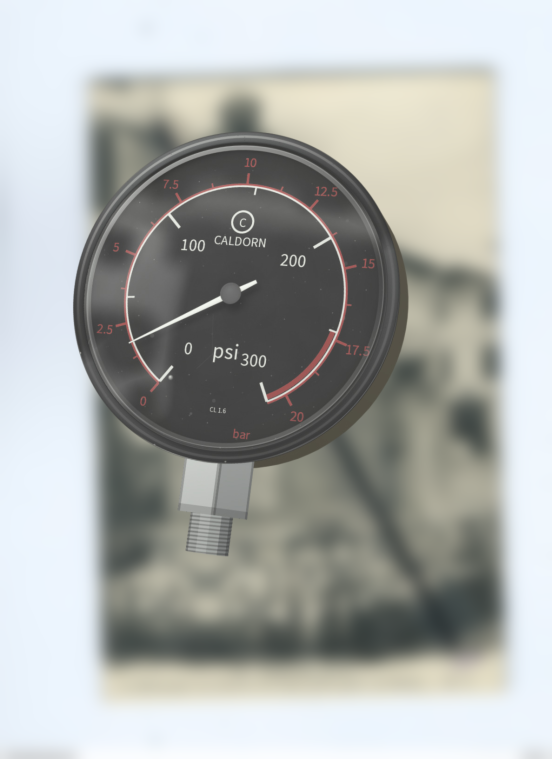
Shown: 25 psi
